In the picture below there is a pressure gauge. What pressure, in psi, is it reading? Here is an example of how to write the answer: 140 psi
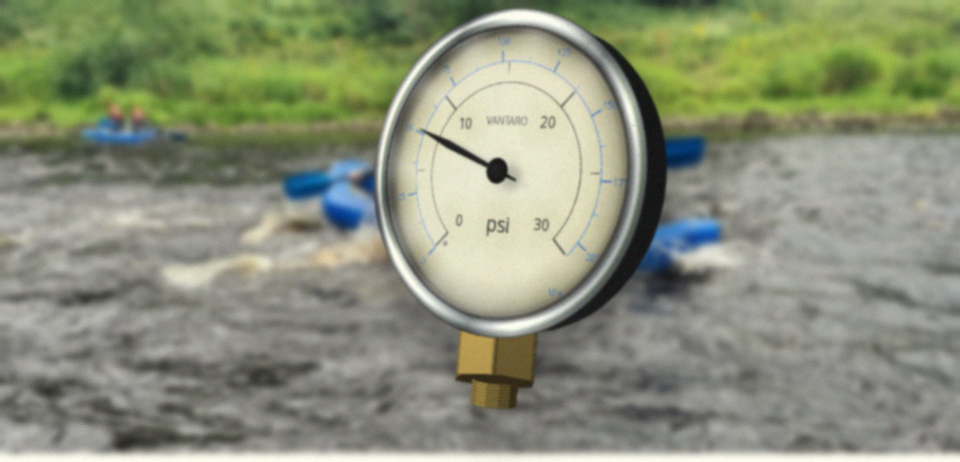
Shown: 7.5 psi
